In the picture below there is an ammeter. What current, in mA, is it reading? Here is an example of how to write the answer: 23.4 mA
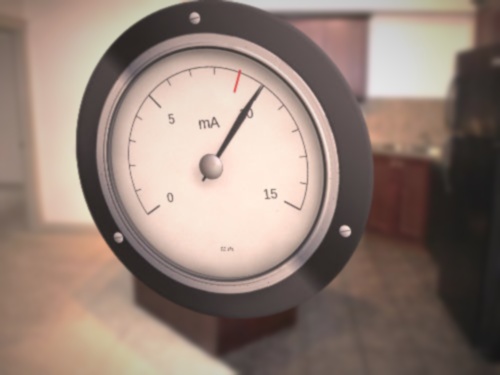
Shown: 10 mA
